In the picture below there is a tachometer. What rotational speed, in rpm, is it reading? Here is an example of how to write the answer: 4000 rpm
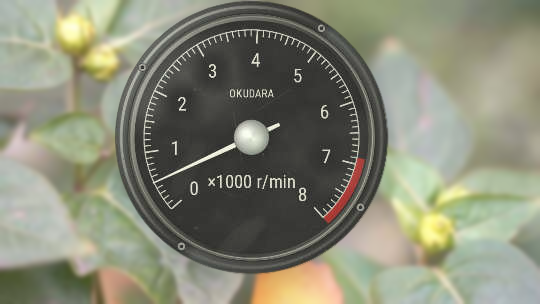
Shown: 500 rpm
